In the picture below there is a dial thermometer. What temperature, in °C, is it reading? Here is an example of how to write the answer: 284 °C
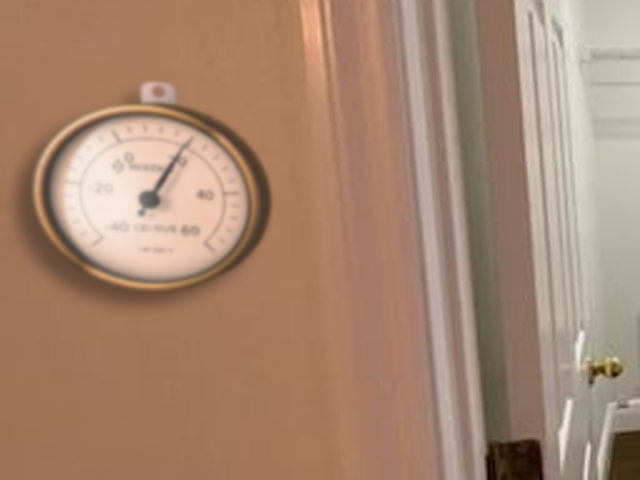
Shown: 20 °C
